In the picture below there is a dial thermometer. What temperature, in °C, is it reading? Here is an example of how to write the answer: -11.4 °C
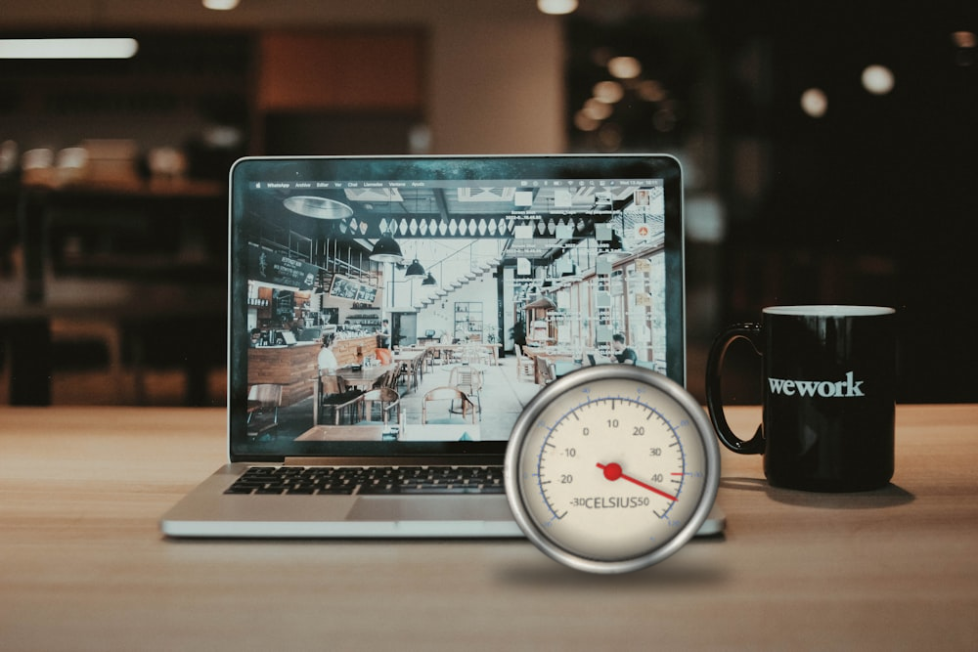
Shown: 44 °C
